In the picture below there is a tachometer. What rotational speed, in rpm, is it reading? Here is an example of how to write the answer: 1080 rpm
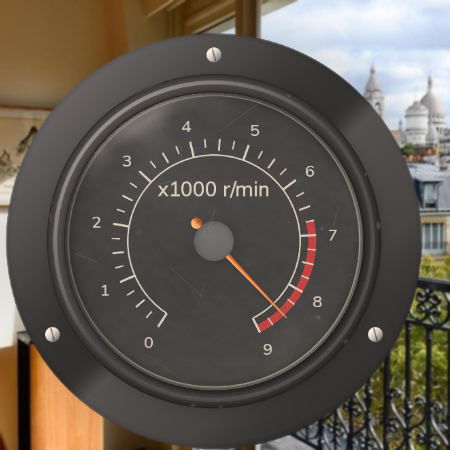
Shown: 8500 rpm
